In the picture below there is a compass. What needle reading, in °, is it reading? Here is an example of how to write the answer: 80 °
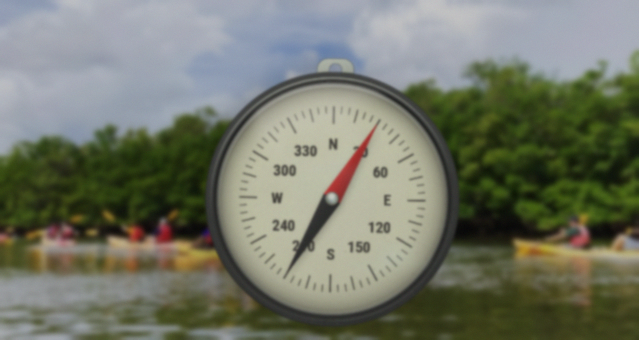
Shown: 30 °
